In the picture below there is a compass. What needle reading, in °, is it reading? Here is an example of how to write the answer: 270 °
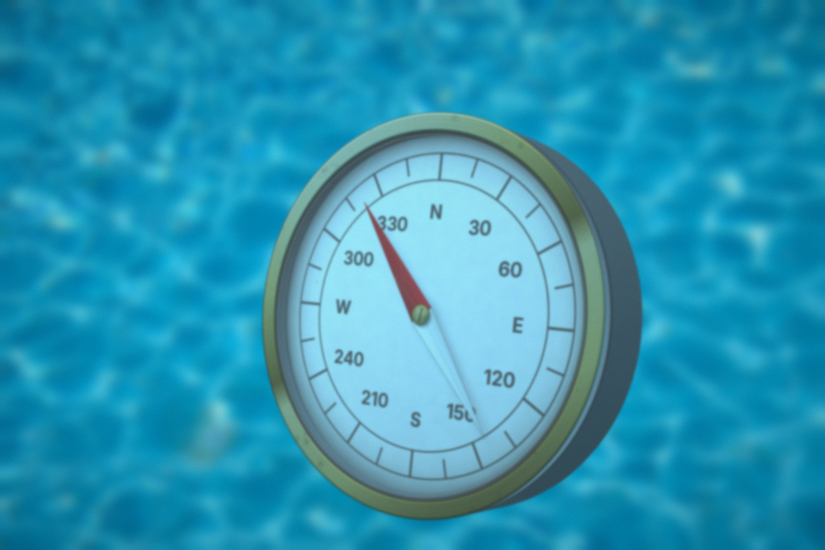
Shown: 322.5 °
